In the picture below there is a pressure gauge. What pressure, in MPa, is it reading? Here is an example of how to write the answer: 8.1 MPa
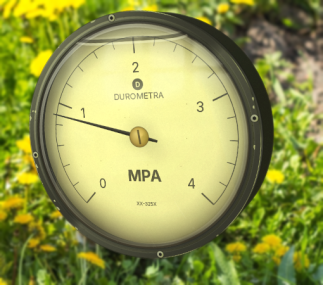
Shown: 0.9 MPa
